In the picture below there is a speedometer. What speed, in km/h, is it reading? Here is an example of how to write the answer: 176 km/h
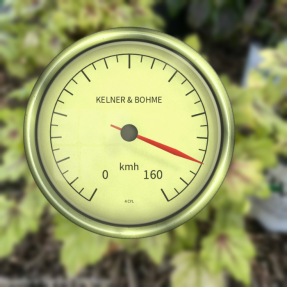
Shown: 140 km/h
